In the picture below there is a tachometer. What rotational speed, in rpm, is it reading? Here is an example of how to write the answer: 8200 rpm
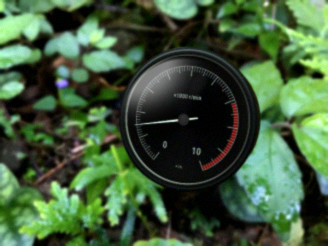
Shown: 1500 rpm
